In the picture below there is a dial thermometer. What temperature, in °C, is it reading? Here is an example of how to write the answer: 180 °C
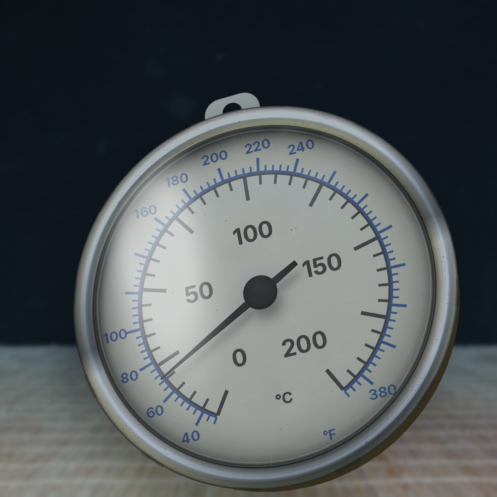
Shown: 20 °C
